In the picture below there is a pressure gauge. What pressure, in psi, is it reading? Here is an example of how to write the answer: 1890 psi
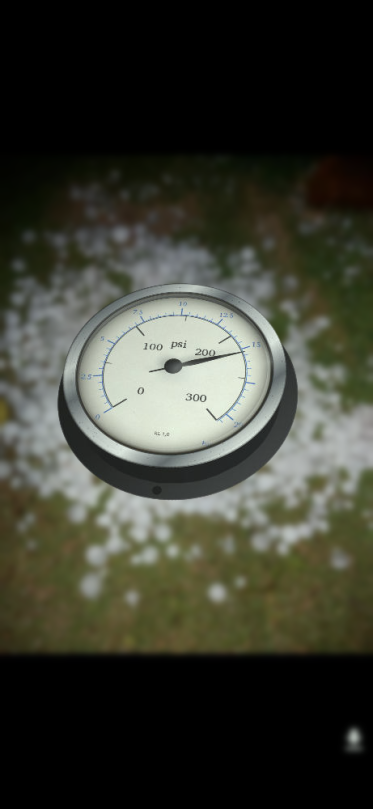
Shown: 225 psi
